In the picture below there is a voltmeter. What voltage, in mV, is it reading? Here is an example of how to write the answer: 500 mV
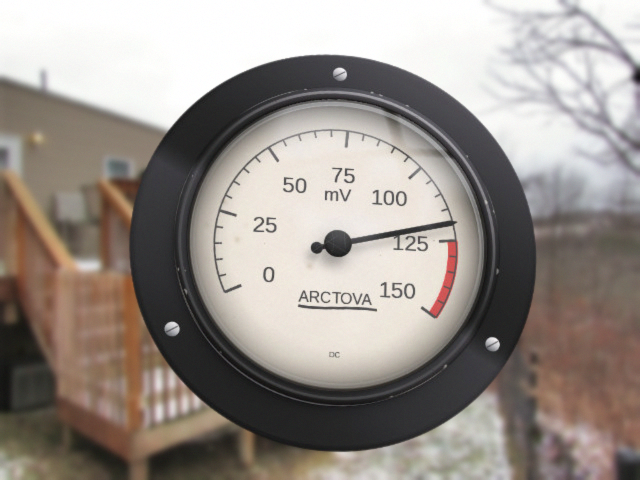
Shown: 120 mV
